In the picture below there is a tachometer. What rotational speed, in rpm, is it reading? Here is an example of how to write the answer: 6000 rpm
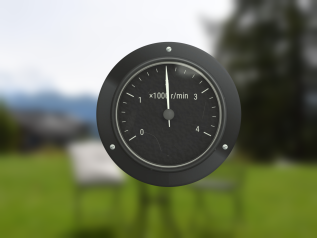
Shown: 2000 rpm
